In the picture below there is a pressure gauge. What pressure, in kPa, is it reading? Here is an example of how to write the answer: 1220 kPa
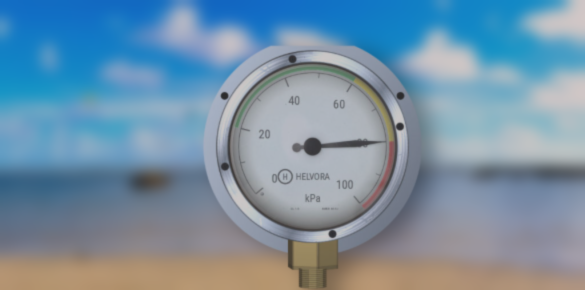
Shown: 80 kPa
